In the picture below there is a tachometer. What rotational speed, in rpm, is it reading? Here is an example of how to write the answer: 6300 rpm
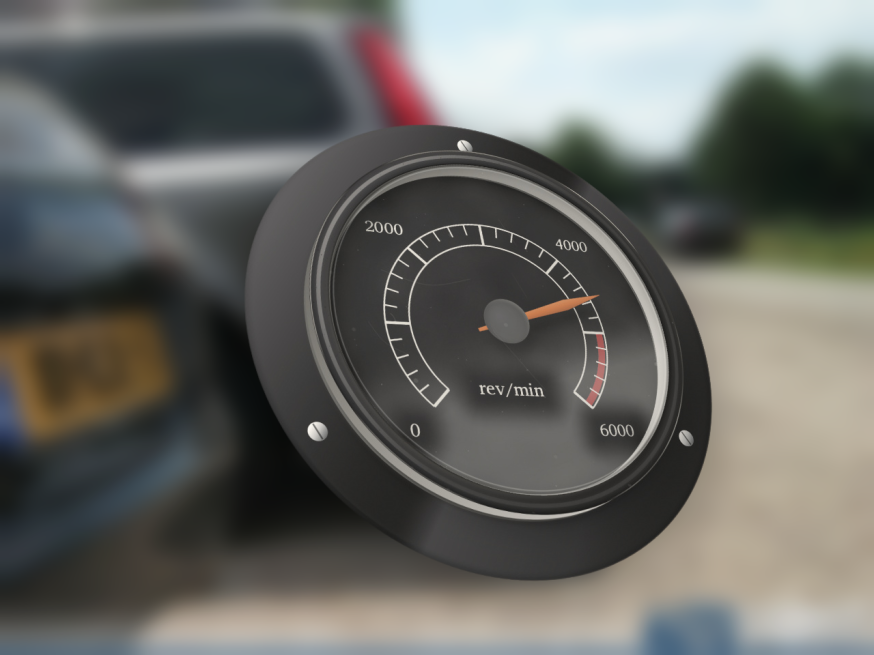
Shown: 4600 rpm
